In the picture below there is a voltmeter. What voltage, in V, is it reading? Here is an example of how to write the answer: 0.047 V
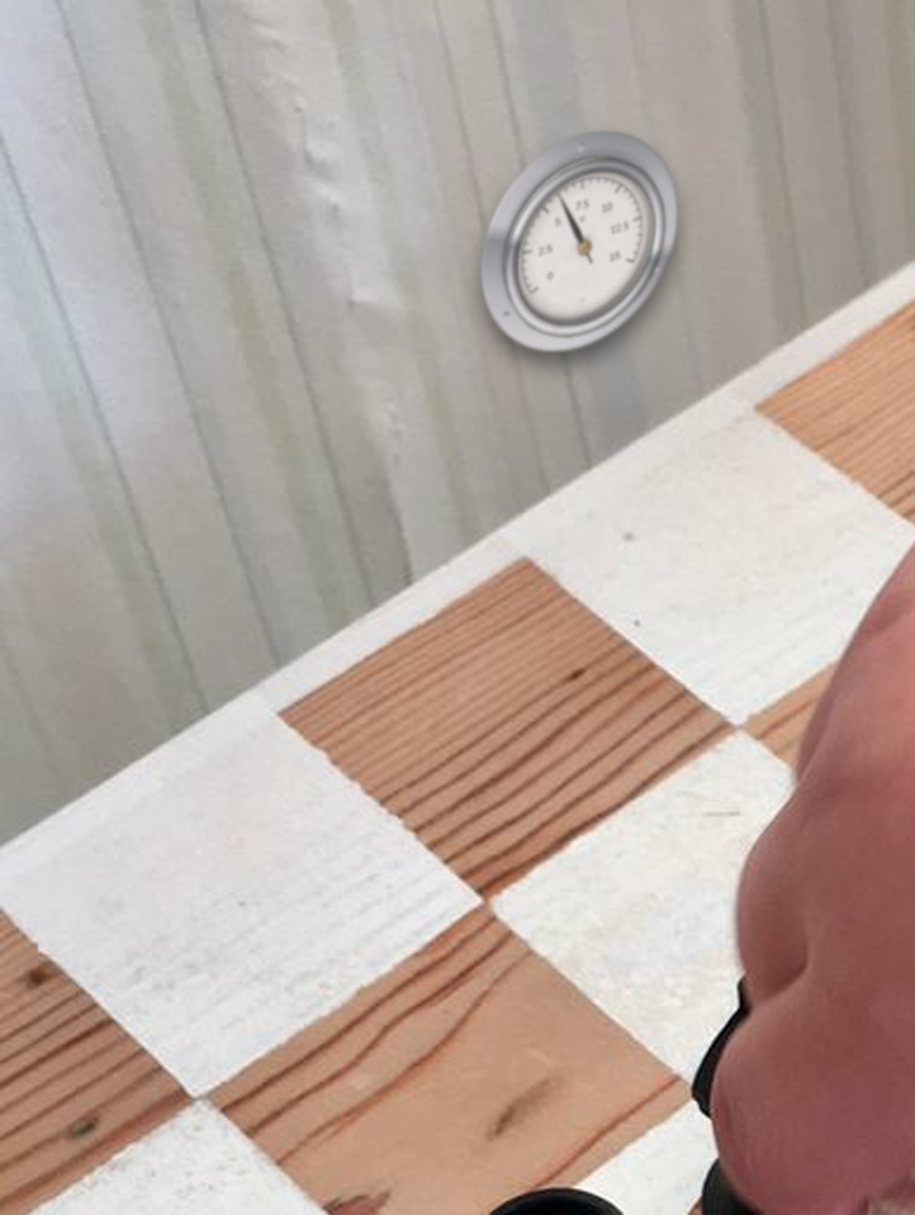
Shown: 6 V
